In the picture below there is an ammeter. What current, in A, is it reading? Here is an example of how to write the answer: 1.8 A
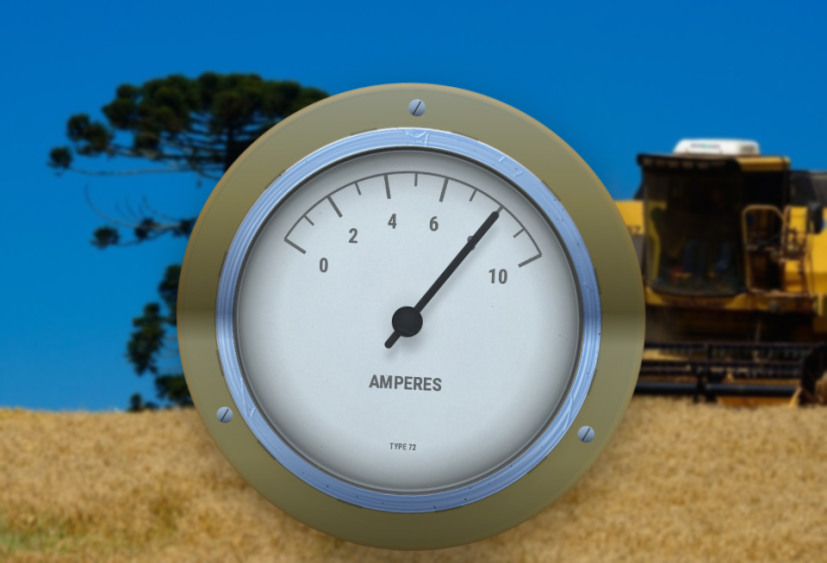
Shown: 8 A
